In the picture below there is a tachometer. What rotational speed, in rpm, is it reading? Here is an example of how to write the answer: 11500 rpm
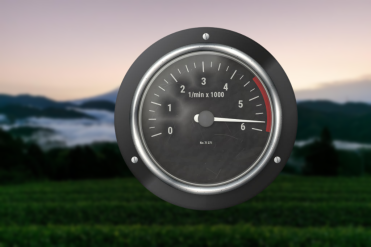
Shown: 5750 rpm
